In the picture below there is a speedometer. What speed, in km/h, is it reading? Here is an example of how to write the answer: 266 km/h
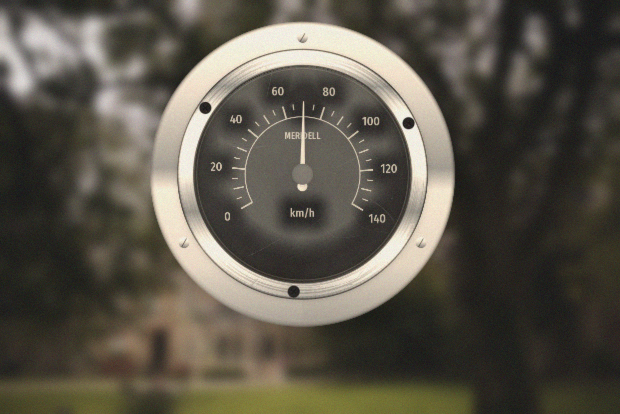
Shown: 70 km/h
